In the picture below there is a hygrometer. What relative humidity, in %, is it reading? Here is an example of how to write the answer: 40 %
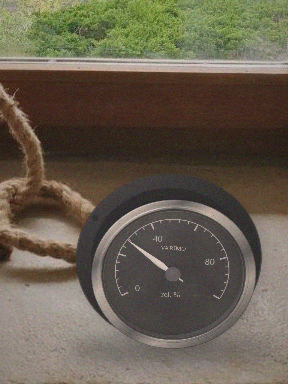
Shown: 28 %
